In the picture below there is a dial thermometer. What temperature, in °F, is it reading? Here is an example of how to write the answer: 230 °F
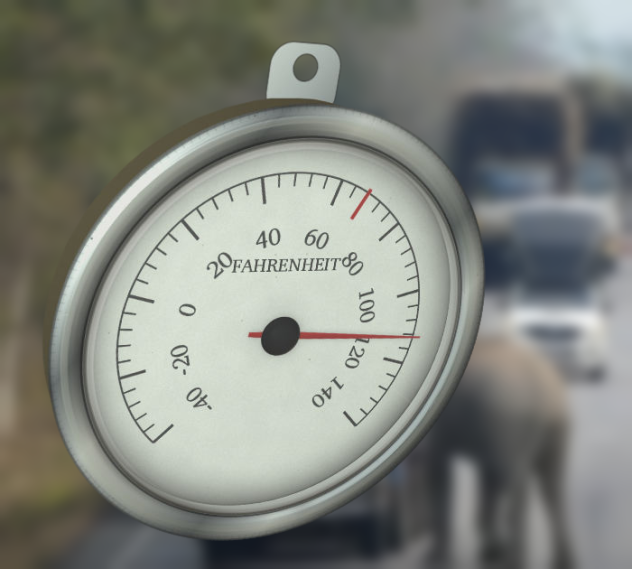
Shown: 112 °F
